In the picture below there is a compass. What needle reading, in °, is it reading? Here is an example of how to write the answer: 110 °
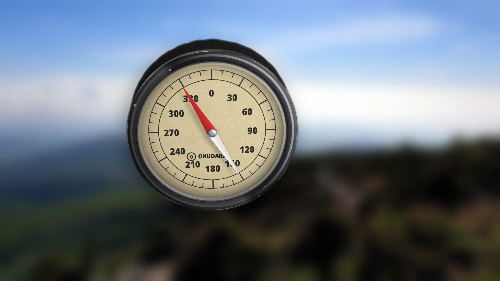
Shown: 330 °
